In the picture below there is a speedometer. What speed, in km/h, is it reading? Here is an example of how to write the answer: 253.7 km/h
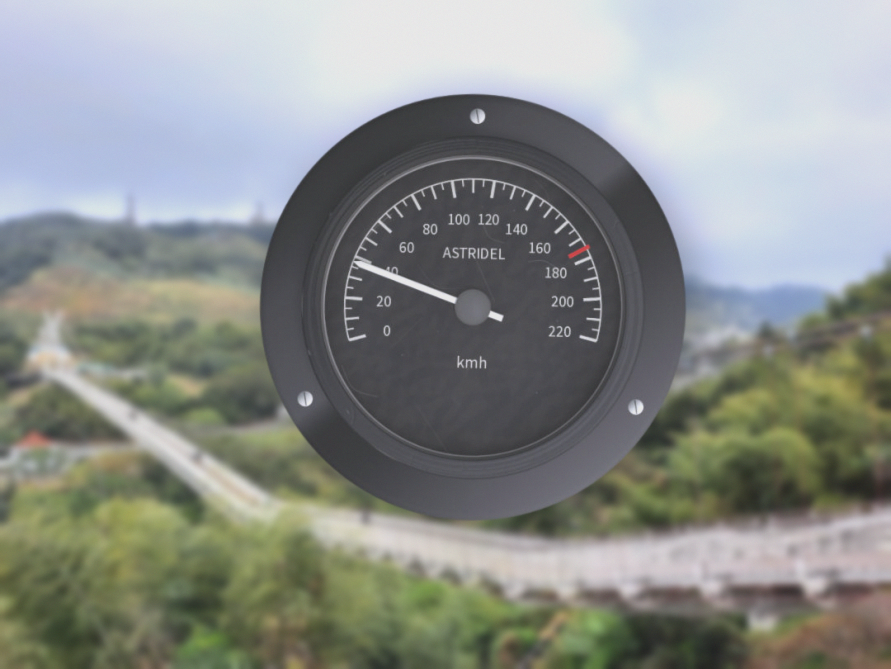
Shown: 37.5 km/h
